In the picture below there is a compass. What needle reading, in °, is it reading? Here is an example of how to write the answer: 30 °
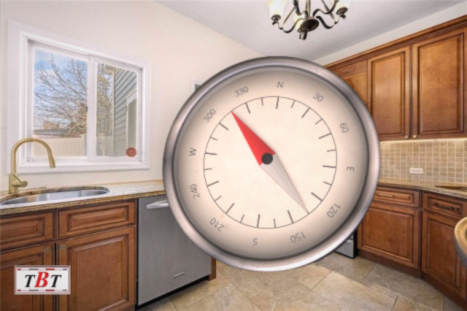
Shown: 315 °
